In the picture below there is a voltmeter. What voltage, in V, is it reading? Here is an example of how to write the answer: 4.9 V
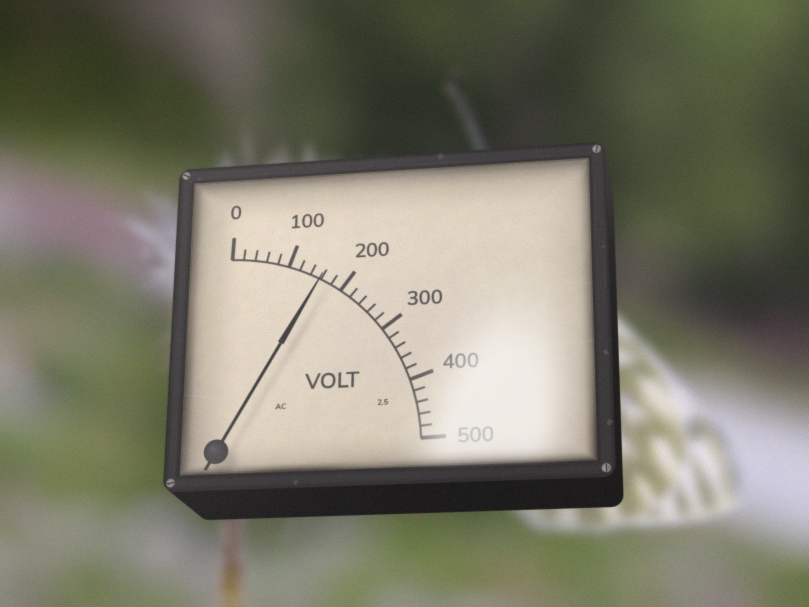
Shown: 160 V
